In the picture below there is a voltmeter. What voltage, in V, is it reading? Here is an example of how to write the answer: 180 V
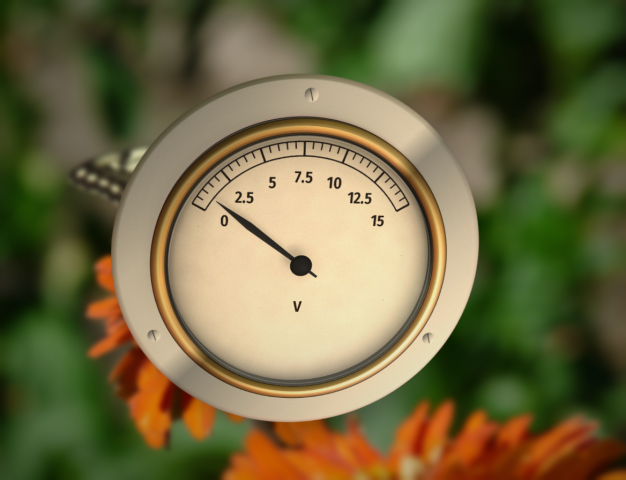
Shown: 1 V
